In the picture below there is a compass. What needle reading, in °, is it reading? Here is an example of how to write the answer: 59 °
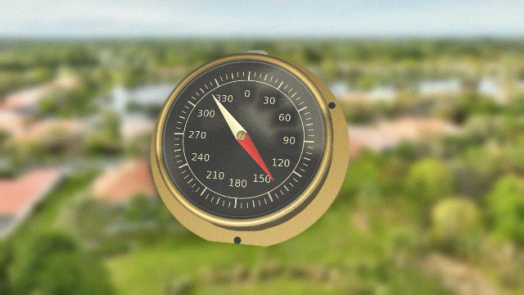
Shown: 140 °
